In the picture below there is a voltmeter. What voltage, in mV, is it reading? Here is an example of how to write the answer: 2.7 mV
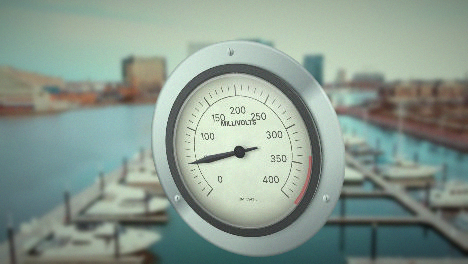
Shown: 50 mV
